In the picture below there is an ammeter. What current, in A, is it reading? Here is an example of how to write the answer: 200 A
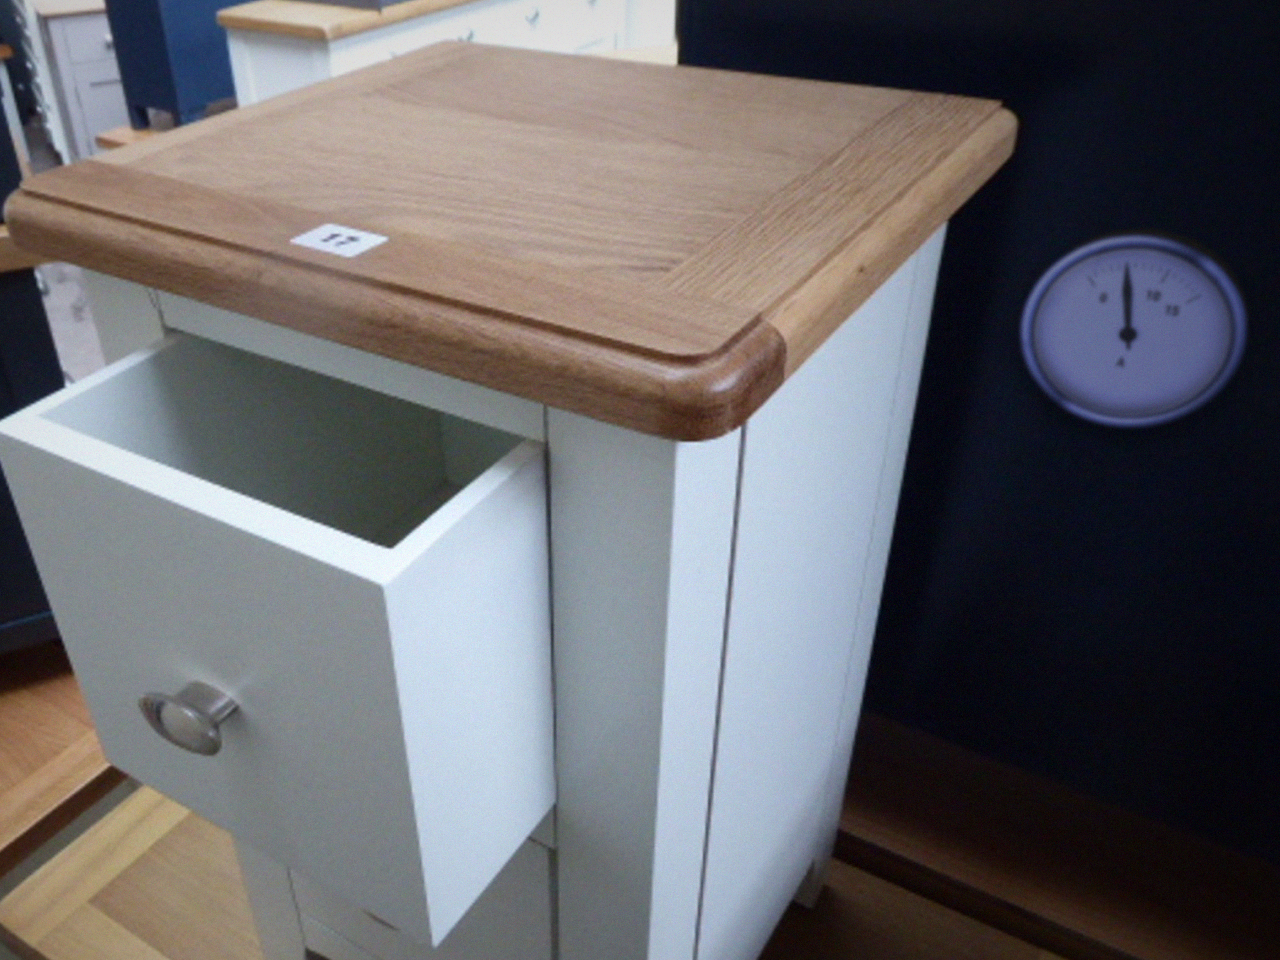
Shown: 5 A
